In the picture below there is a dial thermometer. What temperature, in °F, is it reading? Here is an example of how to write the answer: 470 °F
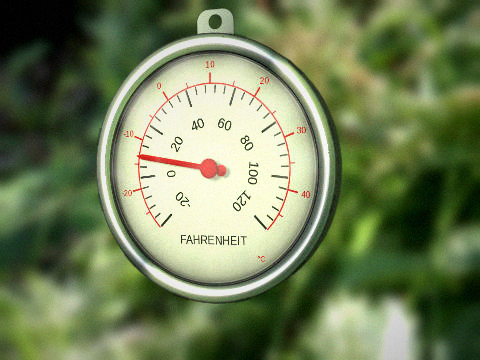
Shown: 8 °F
